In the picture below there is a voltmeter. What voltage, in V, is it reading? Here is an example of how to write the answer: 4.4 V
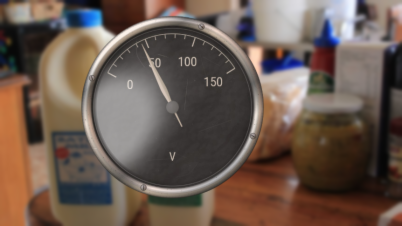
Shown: 45 V
